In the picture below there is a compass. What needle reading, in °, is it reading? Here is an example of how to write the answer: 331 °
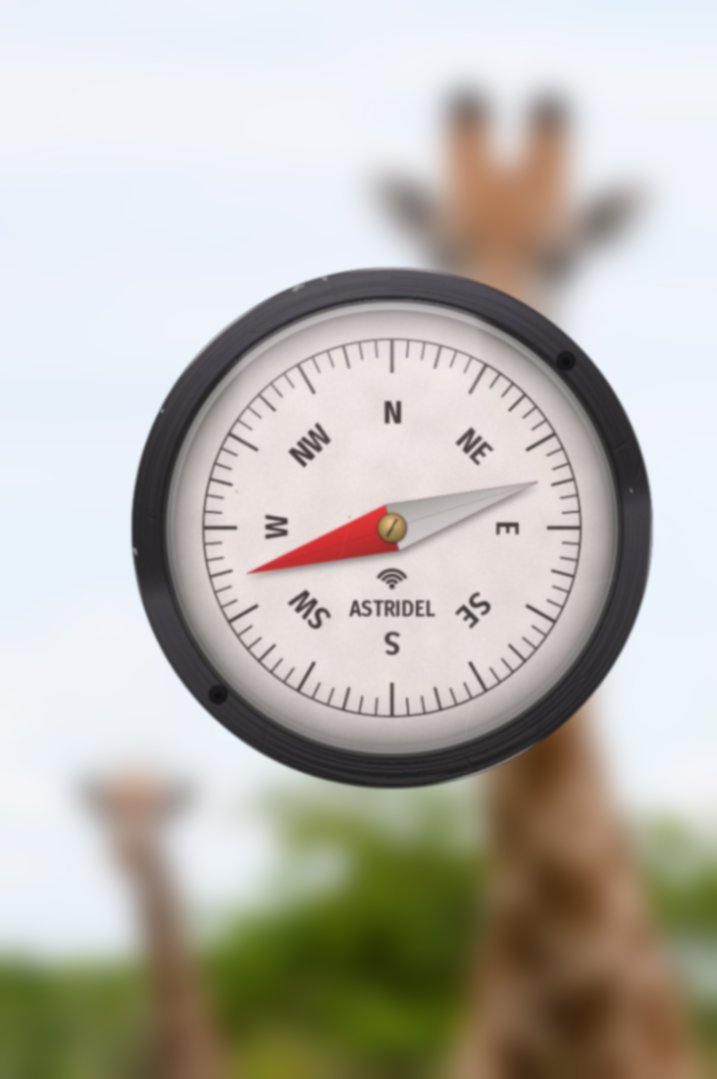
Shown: 252.5 °
